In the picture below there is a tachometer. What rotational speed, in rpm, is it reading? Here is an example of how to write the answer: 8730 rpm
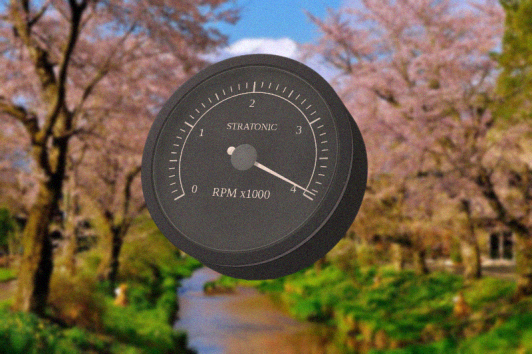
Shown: 3950 rpm
